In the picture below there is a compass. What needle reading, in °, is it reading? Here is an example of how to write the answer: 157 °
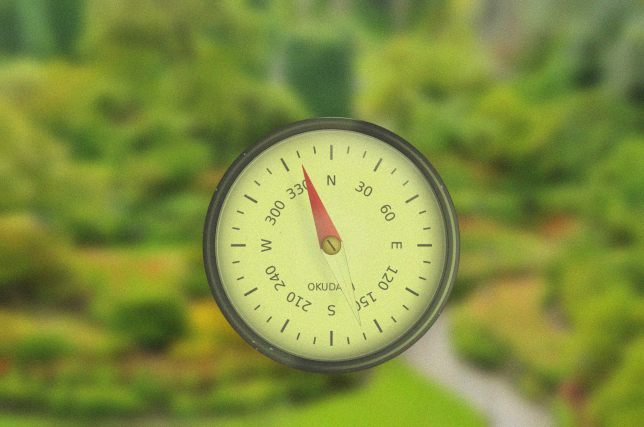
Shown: 340 °
